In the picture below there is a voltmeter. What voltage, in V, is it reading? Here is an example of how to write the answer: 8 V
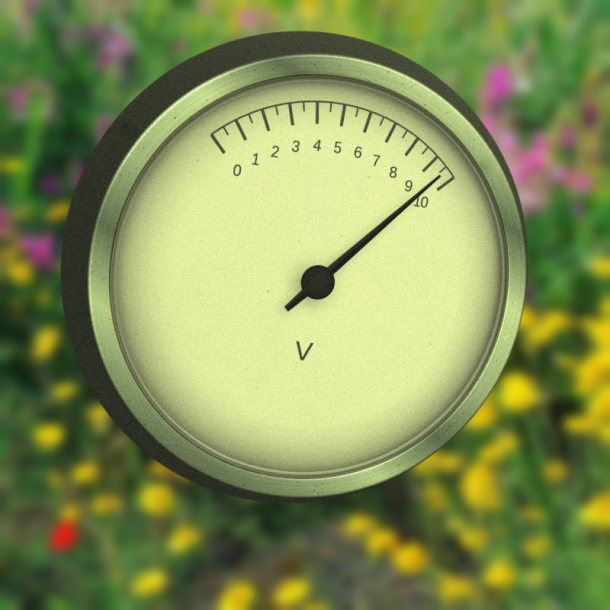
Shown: 9.5 V
